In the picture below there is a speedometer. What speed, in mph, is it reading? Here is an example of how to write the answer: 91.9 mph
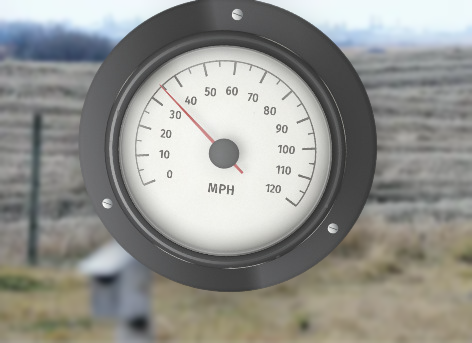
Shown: 35 mph
